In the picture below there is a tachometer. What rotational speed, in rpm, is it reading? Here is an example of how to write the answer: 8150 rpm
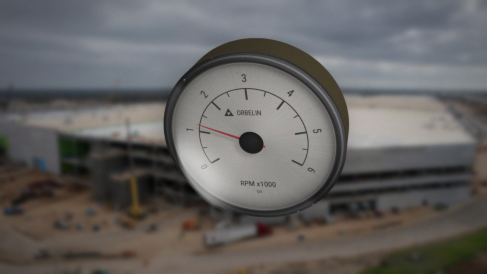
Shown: 1250 rpm
